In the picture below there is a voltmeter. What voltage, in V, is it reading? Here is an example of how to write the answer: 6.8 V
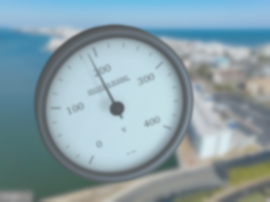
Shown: 190 V
